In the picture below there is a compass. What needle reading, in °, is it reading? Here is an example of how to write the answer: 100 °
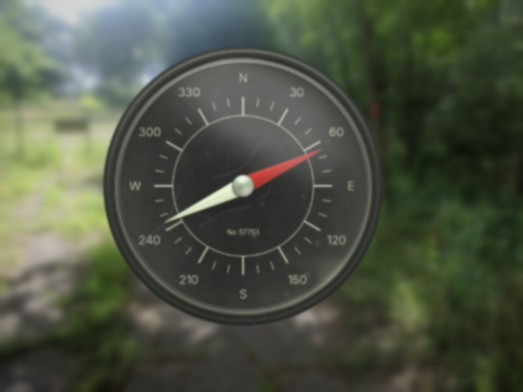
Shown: 65 °
